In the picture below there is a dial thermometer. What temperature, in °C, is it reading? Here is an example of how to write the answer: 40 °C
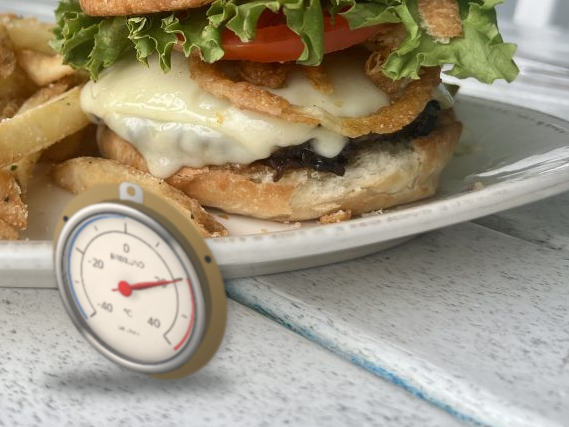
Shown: 20 °C
